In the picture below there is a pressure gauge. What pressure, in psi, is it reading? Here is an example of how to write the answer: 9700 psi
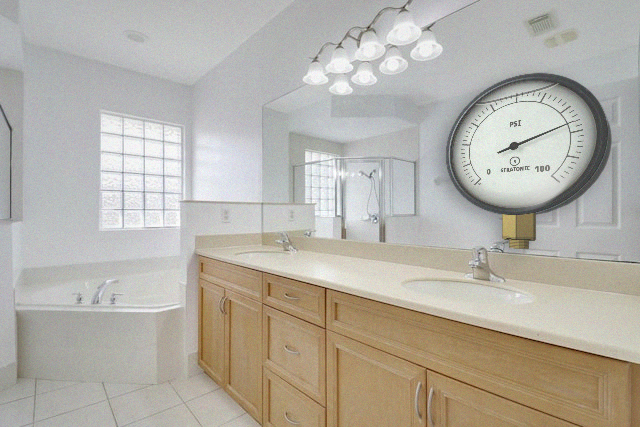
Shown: 76 psi
